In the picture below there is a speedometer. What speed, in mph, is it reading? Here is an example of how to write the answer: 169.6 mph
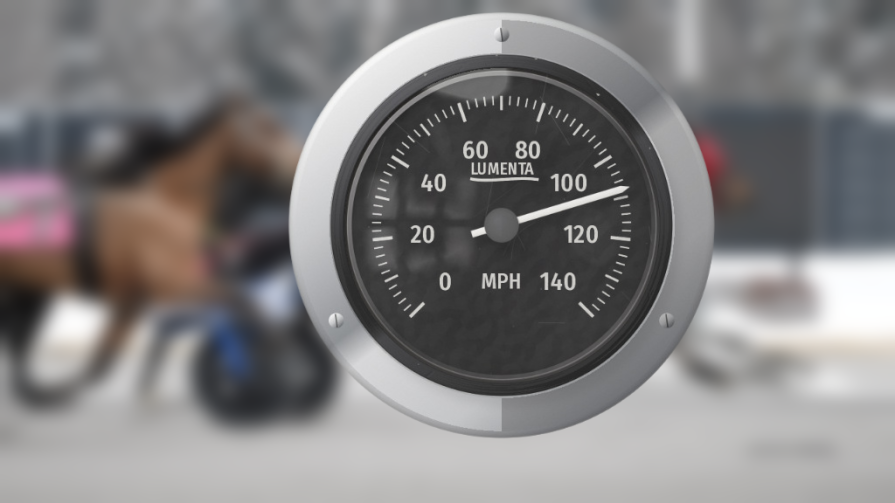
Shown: 108 mph
